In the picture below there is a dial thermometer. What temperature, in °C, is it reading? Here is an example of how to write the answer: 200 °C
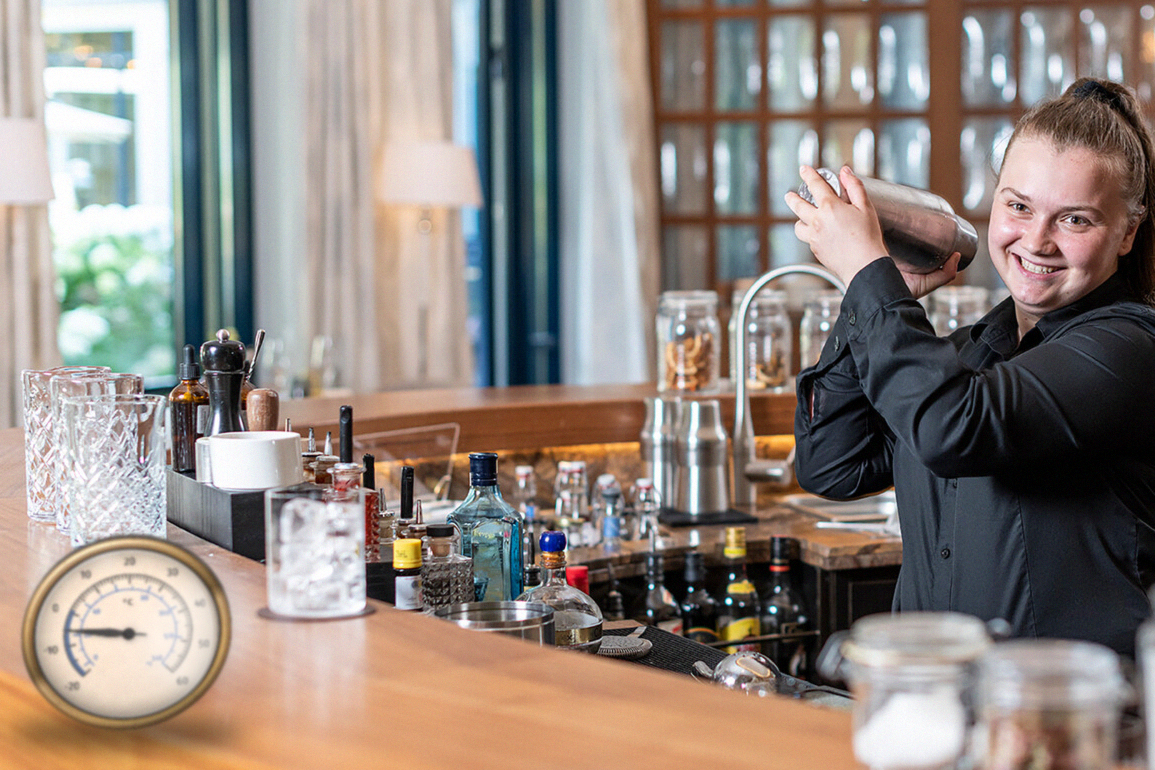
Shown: -5 °C
